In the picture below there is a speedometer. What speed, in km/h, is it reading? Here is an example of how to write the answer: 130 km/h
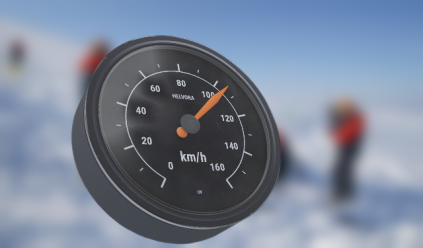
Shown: 105 km/h
